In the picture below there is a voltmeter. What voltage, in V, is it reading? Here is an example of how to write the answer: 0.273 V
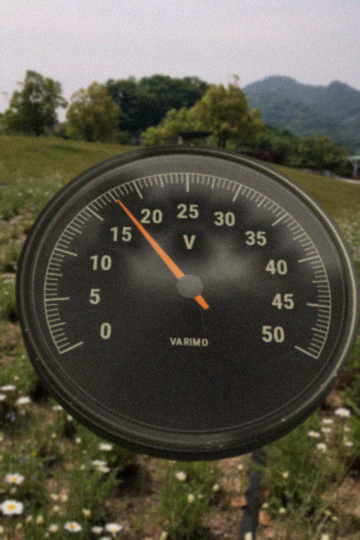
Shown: 17.5 V
